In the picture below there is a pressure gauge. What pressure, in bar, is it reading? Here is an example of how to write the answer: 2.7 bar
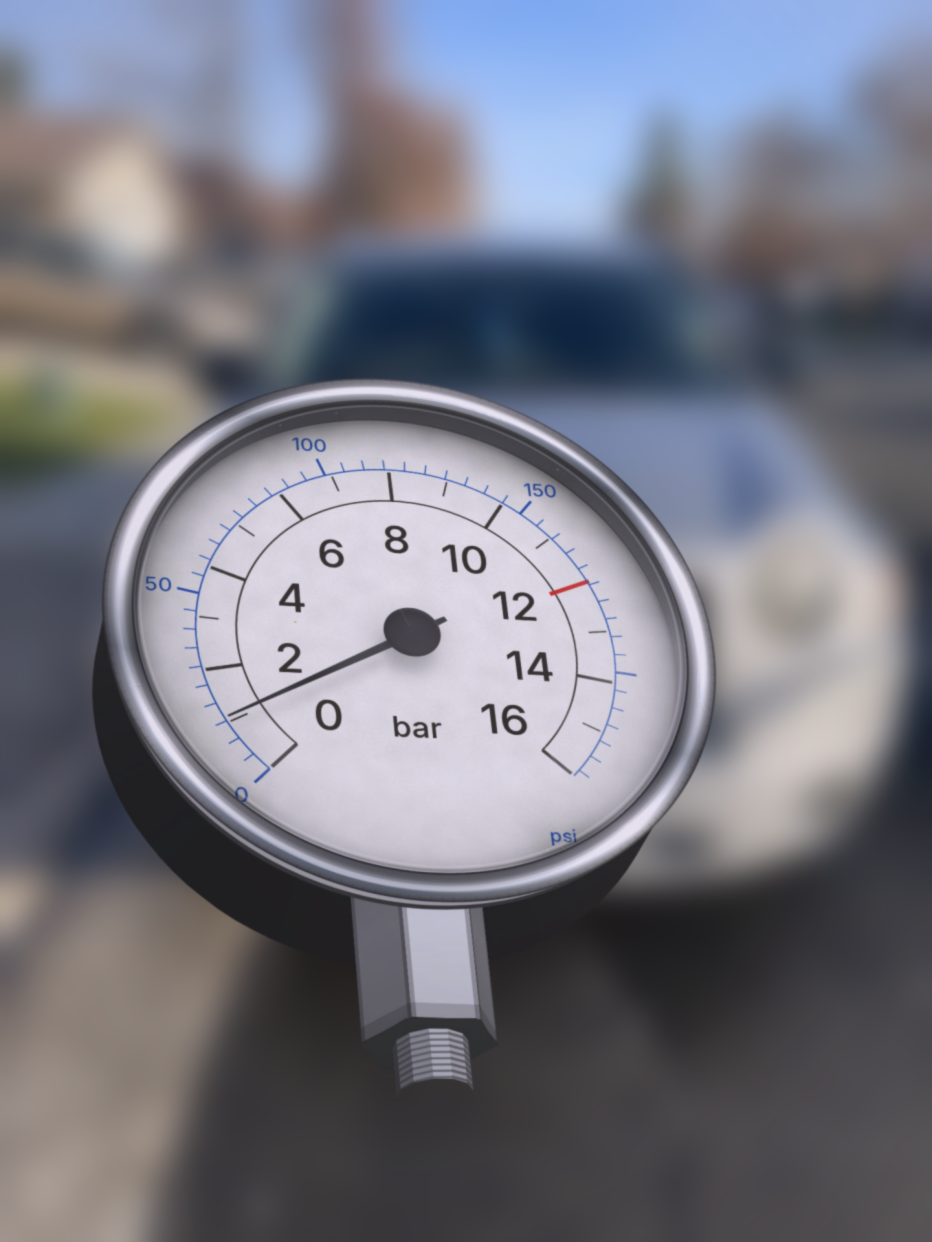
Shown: 1 bar
